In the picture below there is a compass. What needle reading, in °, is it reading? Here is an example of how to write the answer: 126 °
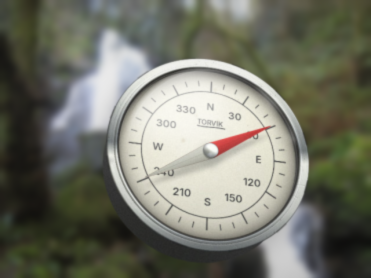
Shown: 60 °
